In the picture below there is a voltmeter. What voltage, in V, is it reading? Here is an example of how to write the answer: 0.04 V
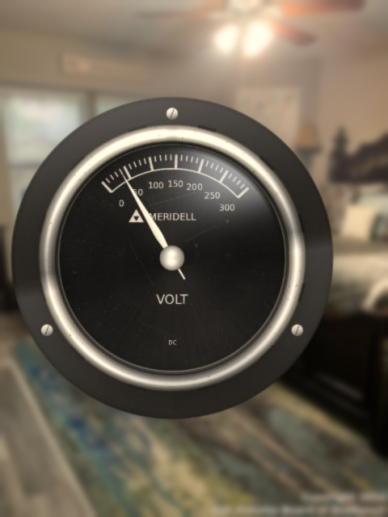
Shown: 40 V
